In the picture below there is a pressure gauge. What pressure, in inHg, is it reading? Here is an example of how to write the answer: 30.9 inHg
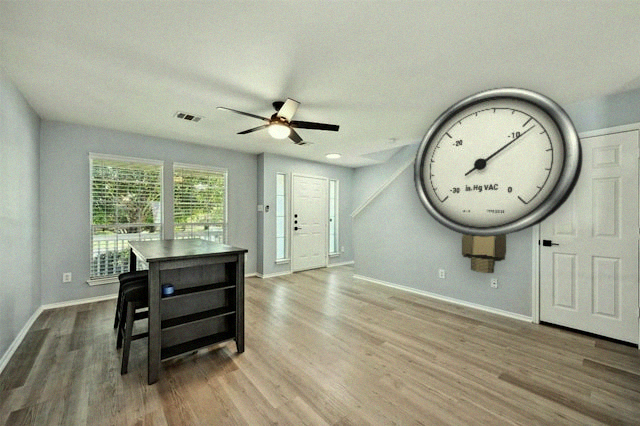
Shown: -9 inHg
